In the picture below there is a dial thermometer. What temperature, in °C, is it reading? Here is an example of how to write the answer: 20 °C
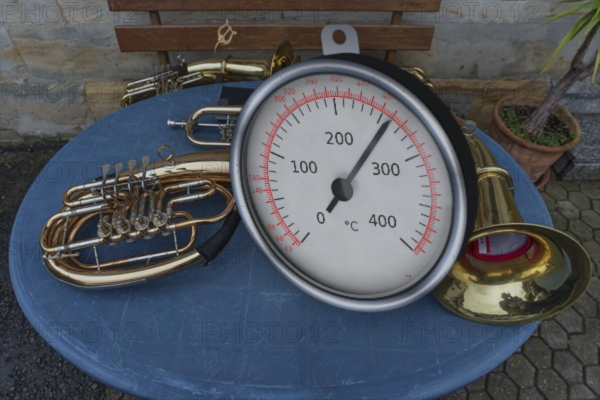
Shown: 260 °C
